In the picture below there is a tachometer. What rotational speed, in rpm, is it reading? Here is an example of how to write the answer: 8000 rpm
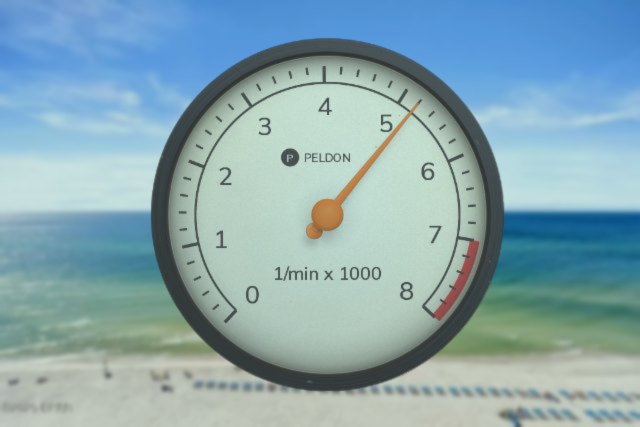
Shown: 5200 rpm
